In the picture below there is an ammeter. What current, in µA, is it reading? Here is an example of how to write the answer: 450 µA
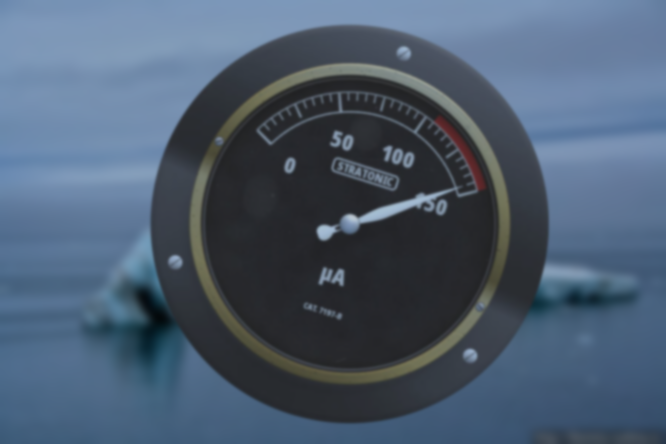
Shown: 145 µA
